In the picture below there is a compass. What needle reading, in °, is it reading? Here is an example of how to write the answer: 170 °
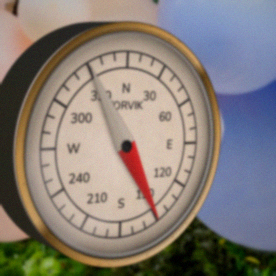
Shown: 150 °
